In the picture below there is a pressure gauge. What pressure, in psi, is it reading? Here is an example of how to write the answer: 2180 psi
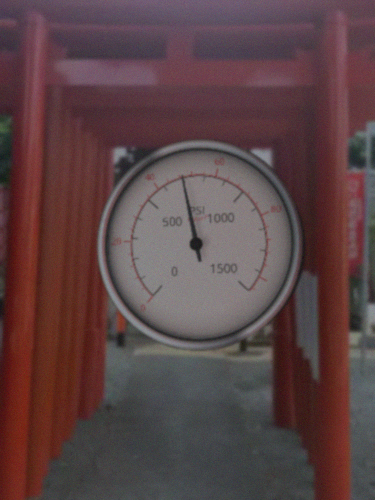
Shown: 700 psi
